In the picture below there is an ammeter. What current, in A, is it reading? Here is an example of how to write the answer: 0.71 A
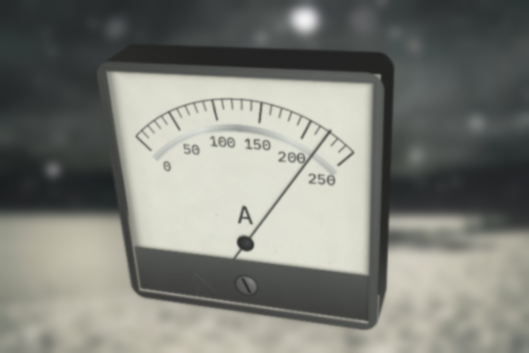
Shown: 220 A
